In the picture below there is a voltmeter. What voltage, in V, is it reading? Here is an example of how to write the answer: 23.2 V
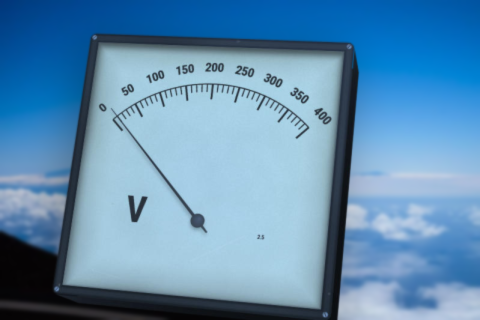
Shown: 10 V
